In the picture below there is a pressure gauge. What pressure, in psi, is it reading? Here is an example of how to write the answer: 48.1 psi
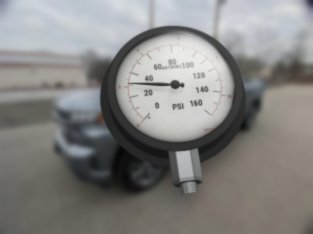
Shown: 30 psi
